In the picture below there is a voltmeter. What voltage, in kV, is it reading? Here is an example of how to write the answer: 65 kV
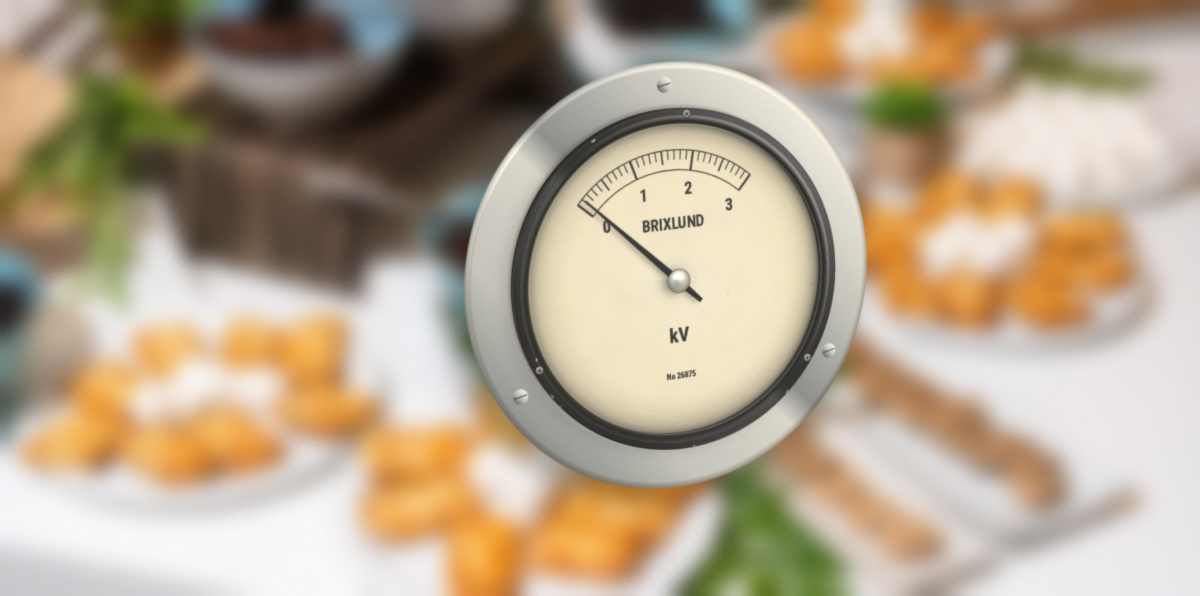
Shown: 0.1 kV
